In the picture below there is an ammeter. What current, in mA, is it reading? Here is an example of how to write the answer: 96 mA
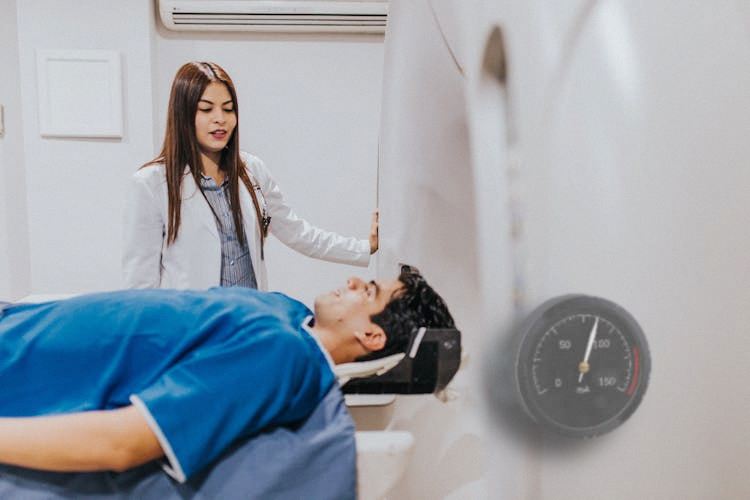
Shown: 85 mA
